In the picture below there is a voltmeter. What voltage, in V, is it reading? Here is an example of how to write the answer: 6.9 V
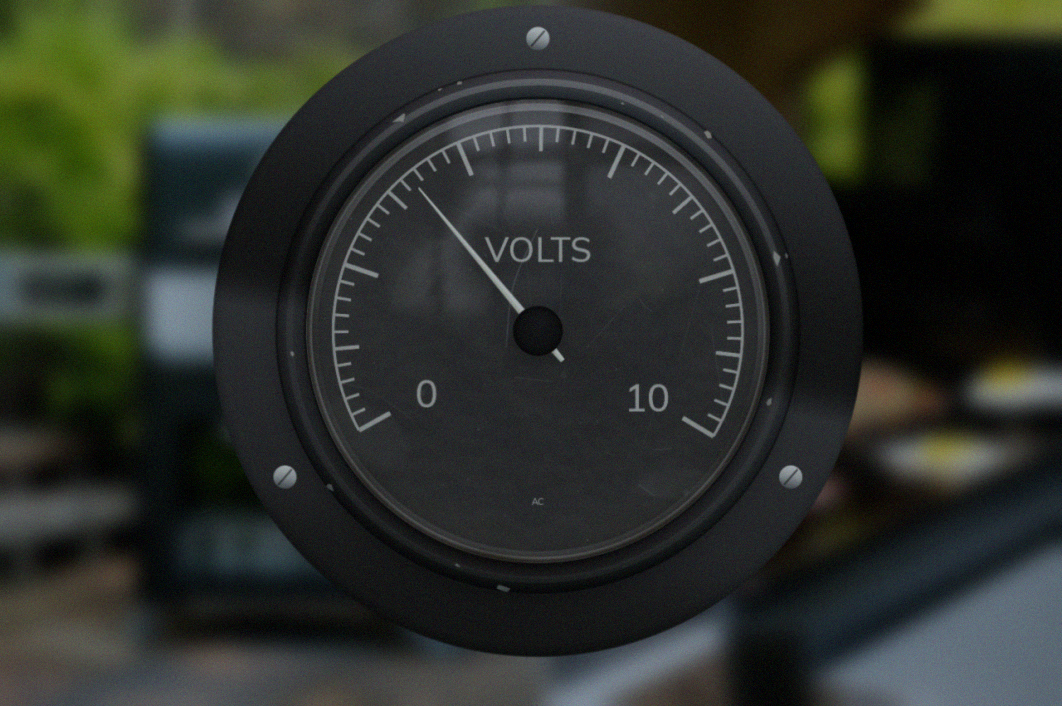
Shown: 3.3 V
